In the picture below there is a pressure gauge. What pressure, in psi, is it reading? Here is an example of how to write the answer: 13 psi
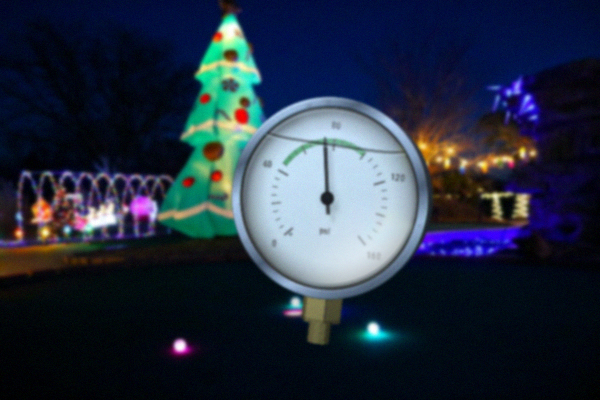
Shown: 75 psi
